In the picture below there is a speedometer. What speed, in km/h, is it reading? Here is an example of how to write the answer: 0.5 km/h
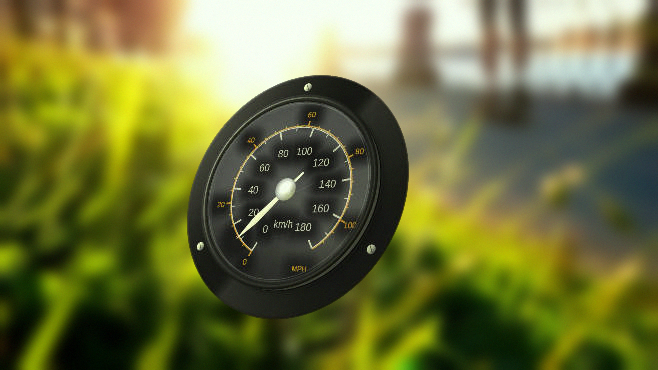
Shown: 10 km/h
